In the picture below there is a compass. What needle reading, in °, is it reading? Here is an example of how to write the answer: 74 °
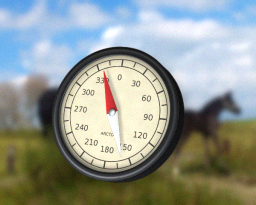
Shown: 337.5 °
